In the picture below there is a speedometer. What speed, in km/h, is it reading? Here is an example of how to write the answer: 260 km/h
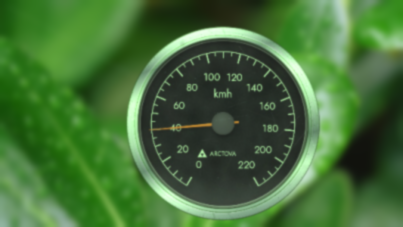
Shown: 40 km/h
